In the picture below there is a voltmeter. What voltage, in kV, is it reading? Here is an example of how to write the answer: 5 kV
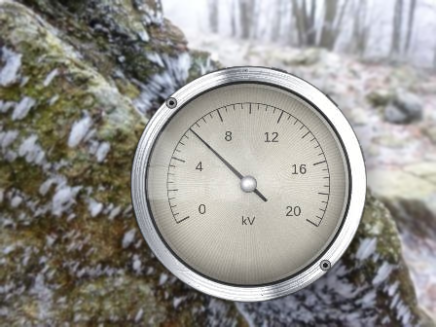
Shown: 6 kV
